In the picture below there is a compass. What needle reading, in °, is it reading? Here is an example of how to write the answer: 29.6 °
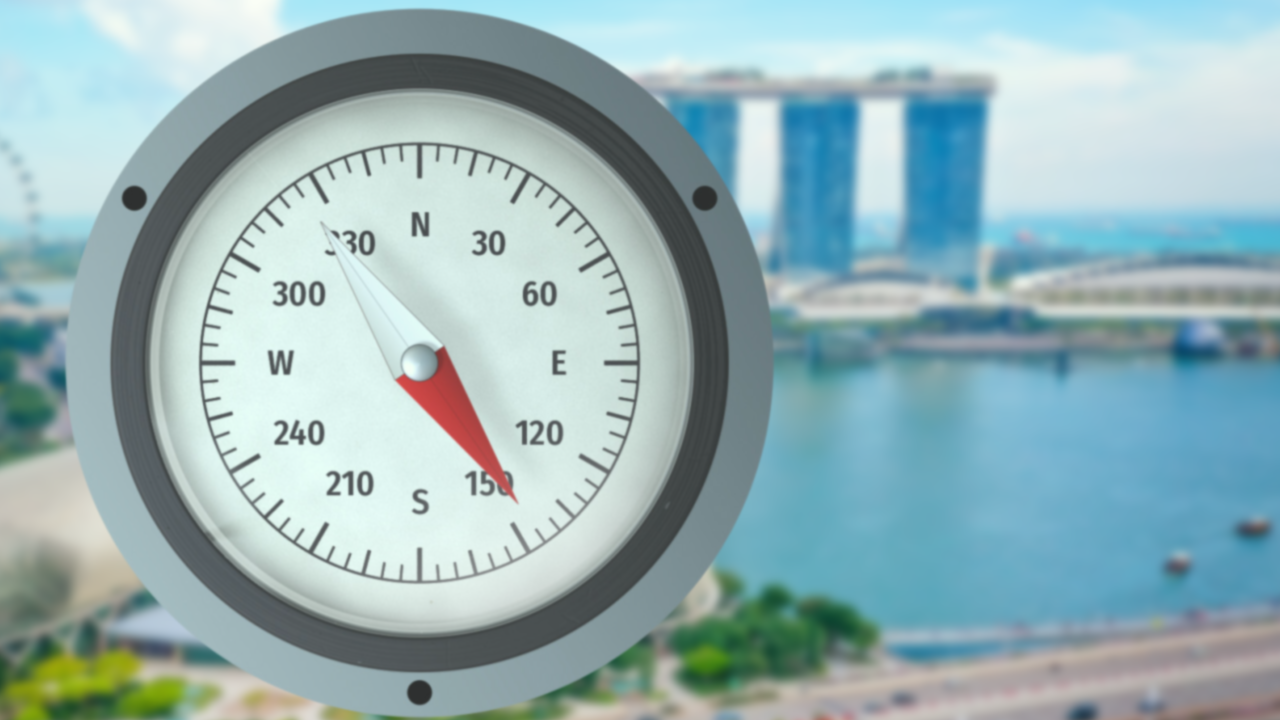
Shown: 145 °
